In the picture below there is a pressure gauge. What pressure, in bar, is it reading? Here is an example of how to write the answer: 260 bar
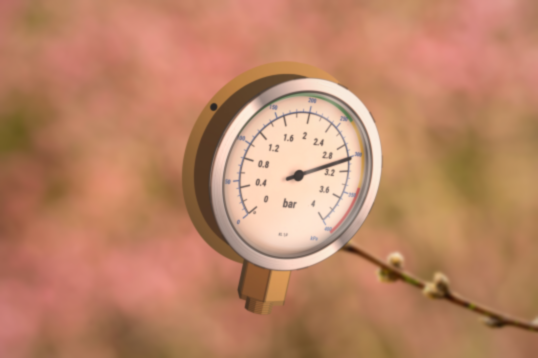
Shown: 3 bar
